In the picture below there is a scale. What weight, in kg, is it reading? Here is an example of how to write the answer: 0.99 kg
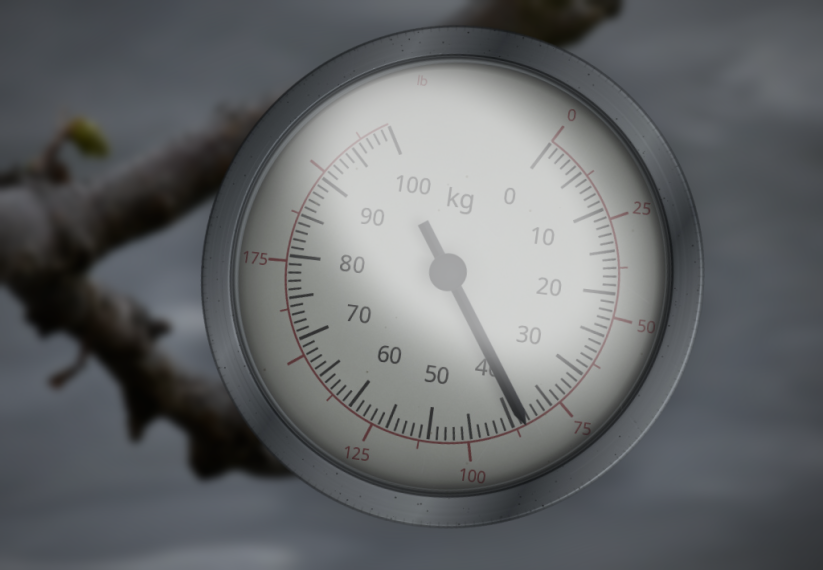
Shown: 38.5 kg
